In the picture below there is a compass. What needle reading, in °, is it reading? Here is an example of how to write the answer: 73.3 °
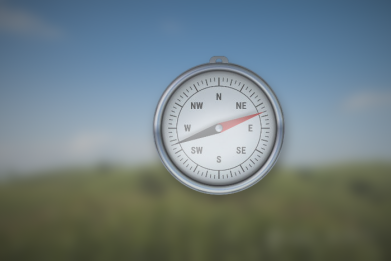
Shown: 70 °
